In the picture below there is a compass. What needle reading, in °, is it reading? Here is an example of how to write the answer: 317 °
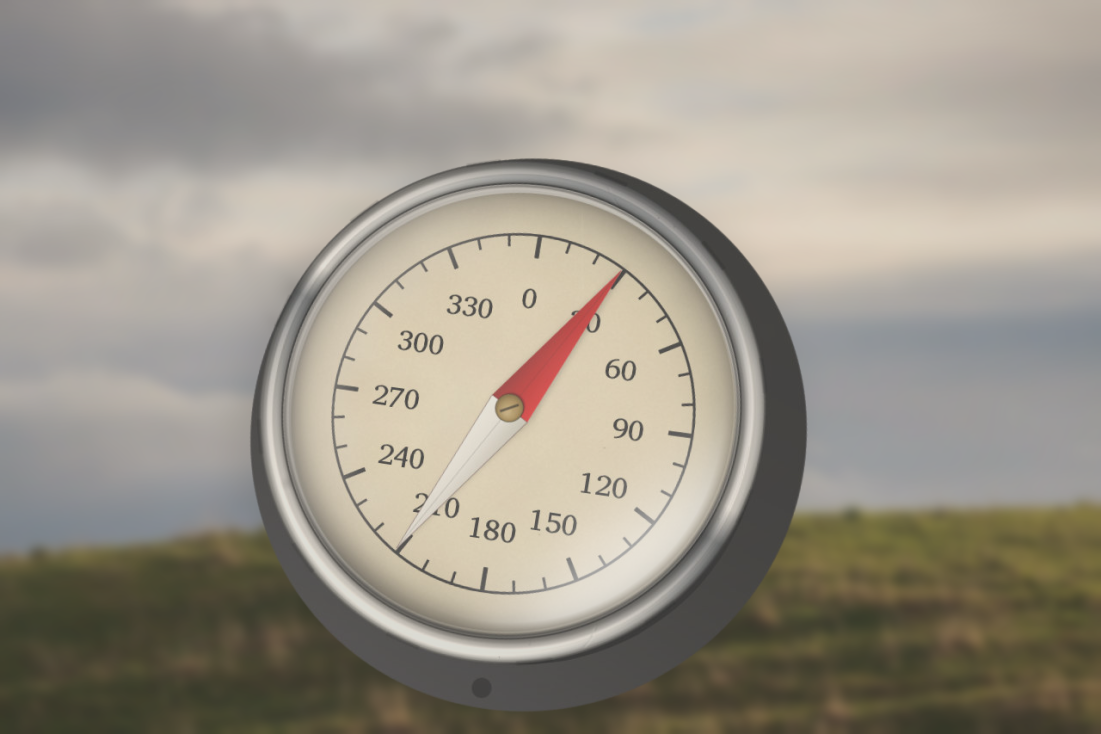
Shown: 30 °
